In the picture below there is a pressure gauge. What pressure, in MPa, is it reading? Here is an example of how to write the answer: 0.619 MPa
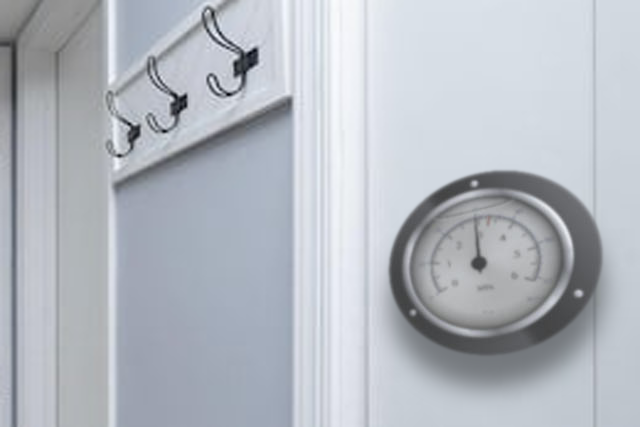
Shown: 3 MPa
